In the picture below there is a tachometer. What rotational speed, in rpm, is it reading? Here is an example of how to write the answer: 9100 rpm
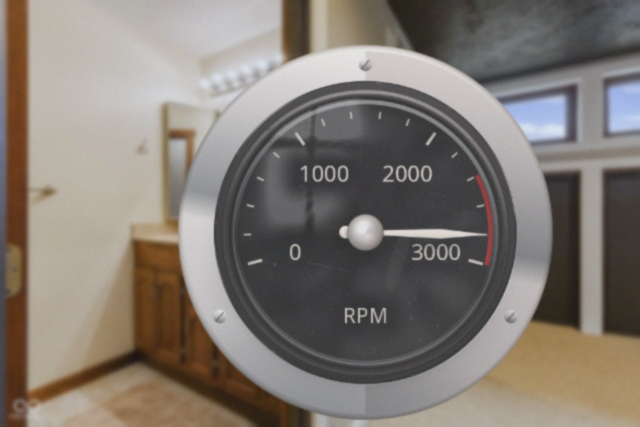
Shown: 2800 rpm
